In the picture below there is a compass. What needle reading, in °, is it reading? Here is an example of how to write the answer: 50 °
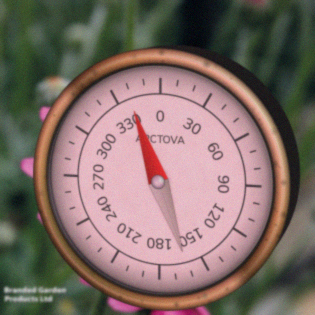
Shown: 340 °
